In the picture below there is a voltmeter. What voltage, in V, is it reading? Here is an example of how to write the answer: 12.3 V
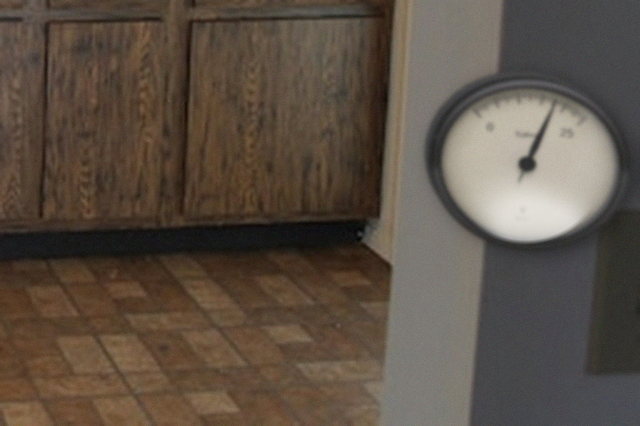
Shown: 17.5 V
